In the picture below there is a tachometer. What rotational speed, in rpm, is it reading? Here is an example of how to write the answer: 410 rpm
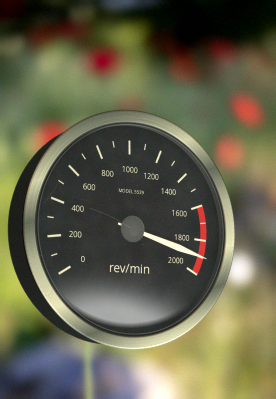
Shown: 1900 rpm
